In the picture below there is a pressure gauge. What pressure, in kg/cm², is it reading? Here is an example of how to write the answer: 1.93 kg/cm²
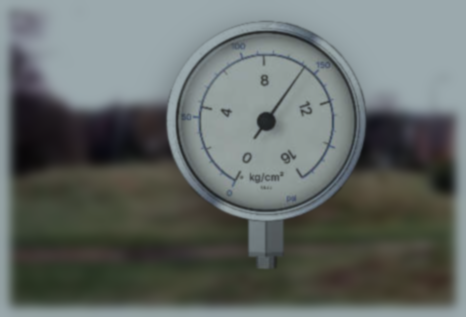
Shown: 10 kg/cm²
